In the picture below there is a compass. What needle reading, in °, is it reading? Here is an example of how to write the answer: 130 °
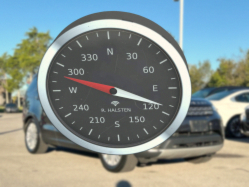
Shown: 290 °
